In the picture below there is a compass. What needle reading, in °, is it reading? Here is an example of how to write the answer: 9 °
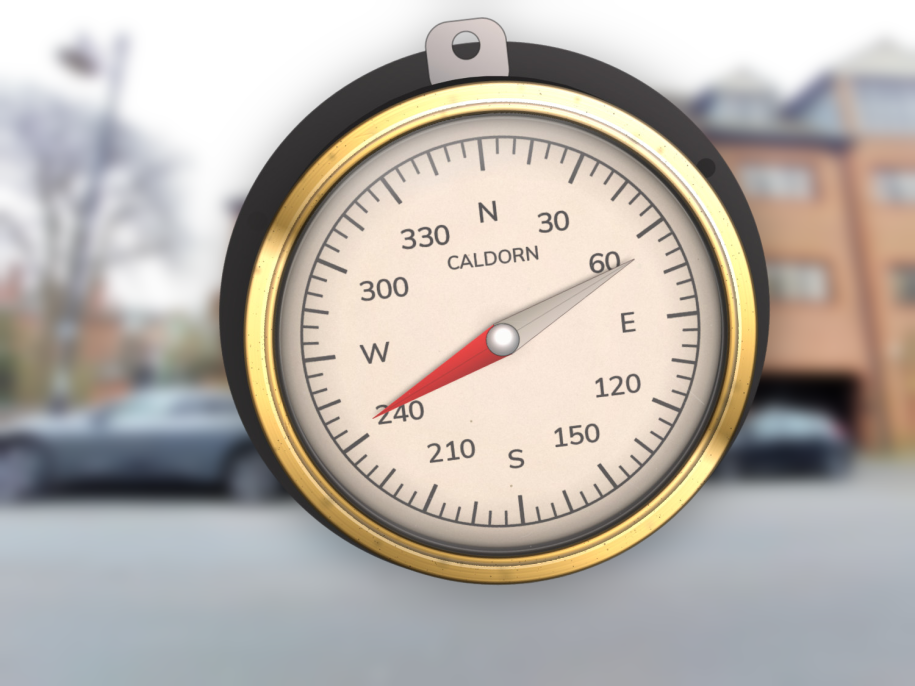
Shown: 245 °
